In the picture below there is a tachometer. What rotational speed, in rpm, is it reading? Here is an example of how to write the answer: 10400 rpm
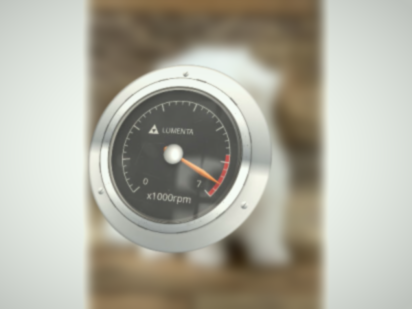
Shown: 6600 rpm
